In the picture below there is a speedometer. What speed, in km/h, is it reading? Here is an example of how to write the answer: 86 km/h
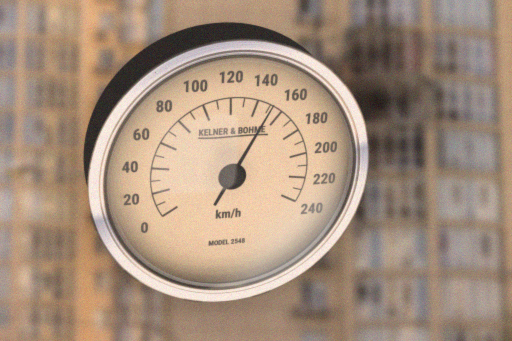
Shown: 150 km/h
